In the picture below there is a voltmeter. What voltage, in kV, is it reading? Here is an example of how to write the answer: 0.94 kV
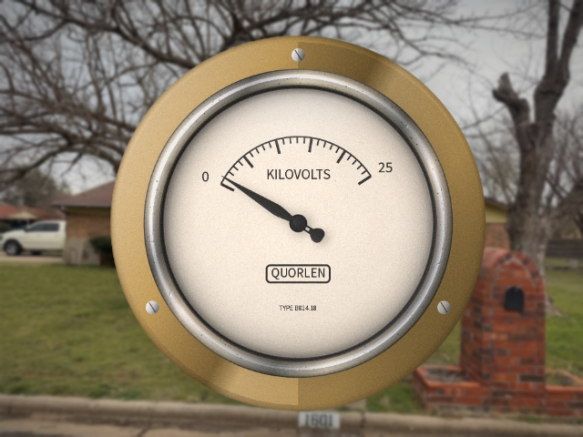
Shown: 1 kV
